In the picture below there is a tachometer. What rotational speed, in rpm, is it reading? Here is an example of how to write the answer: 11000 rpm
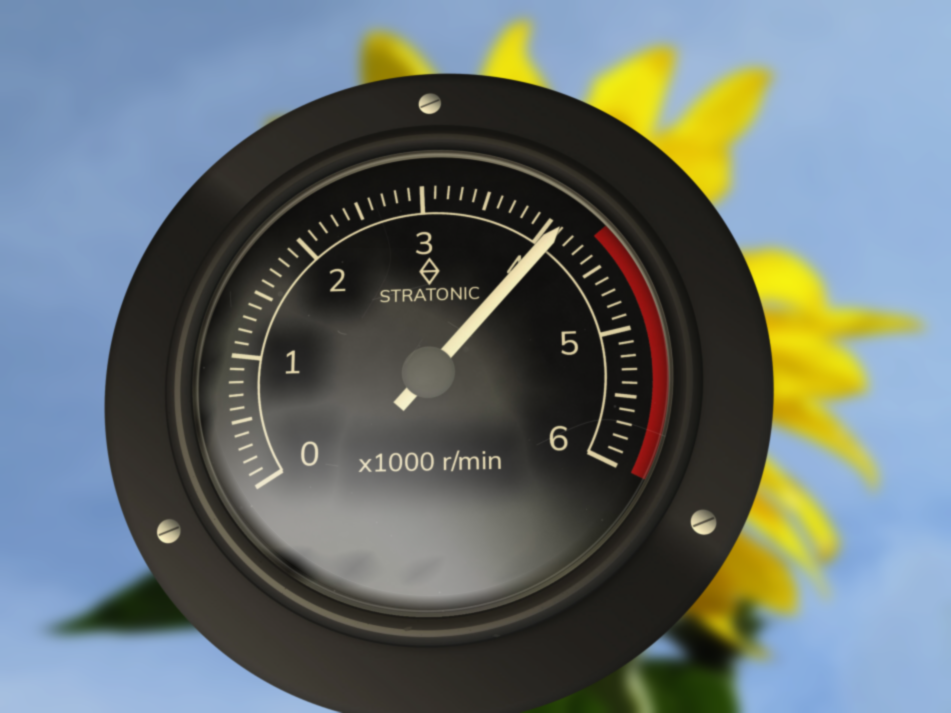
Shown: 4100 rpm
